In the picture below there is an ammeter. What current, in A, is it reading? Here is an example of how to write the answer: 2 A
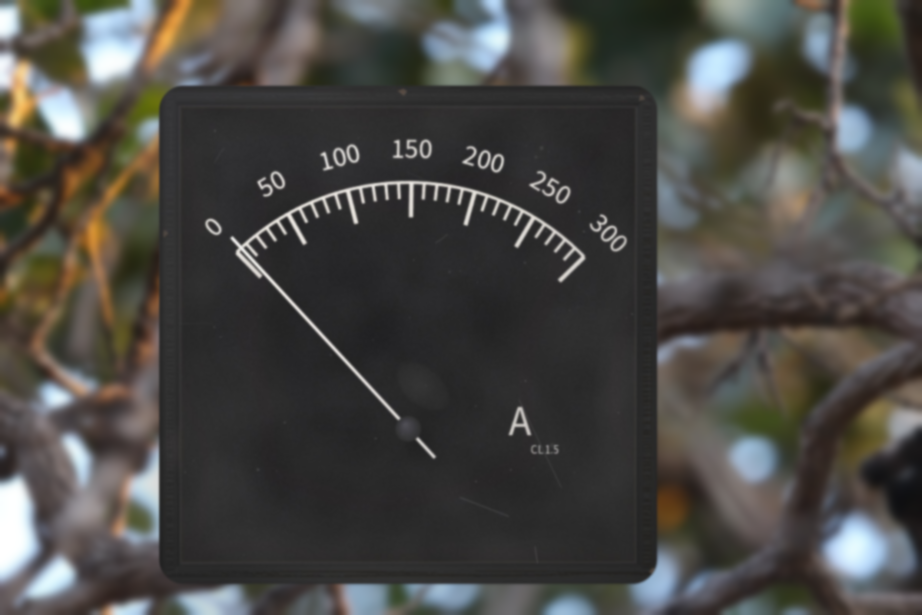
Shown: 5 A
